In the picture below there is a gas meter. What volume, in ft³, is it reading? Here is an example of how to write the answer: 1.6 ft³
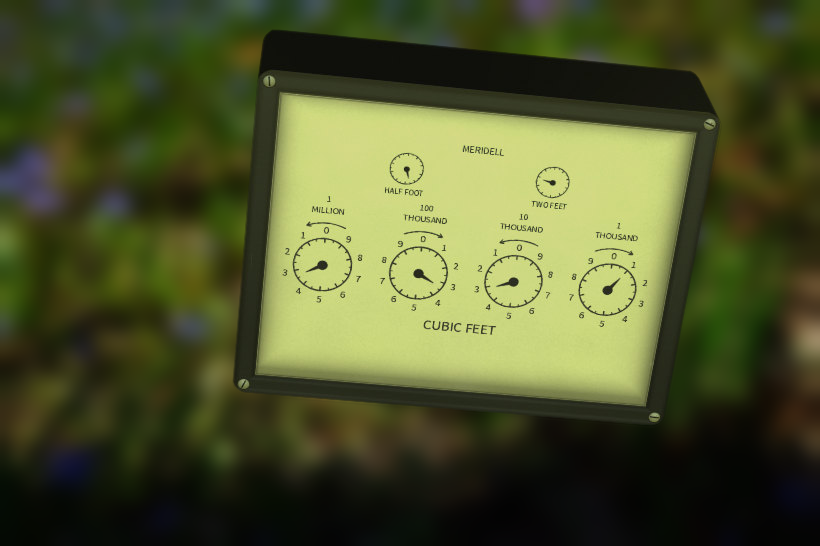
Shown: 333100 ft³
